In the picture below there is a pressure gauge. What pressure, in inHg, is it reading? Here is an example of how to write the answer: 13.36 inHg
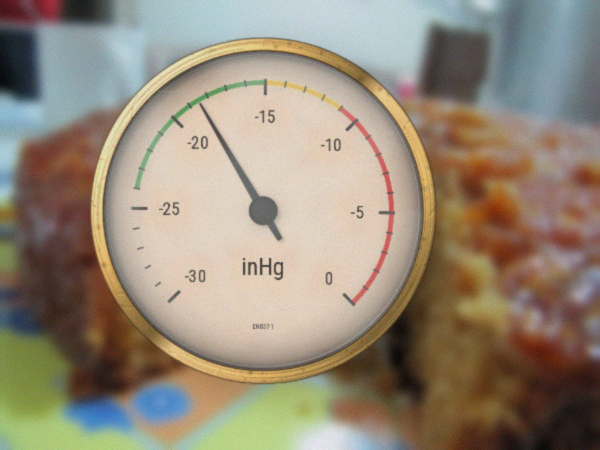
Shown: -18.5 inHg
